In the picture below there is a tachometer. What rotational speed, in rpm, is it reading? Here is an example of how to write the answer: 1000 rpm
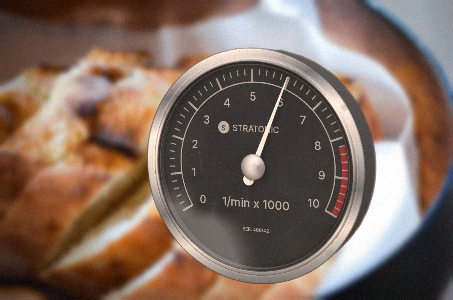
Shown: 6000 rpm
